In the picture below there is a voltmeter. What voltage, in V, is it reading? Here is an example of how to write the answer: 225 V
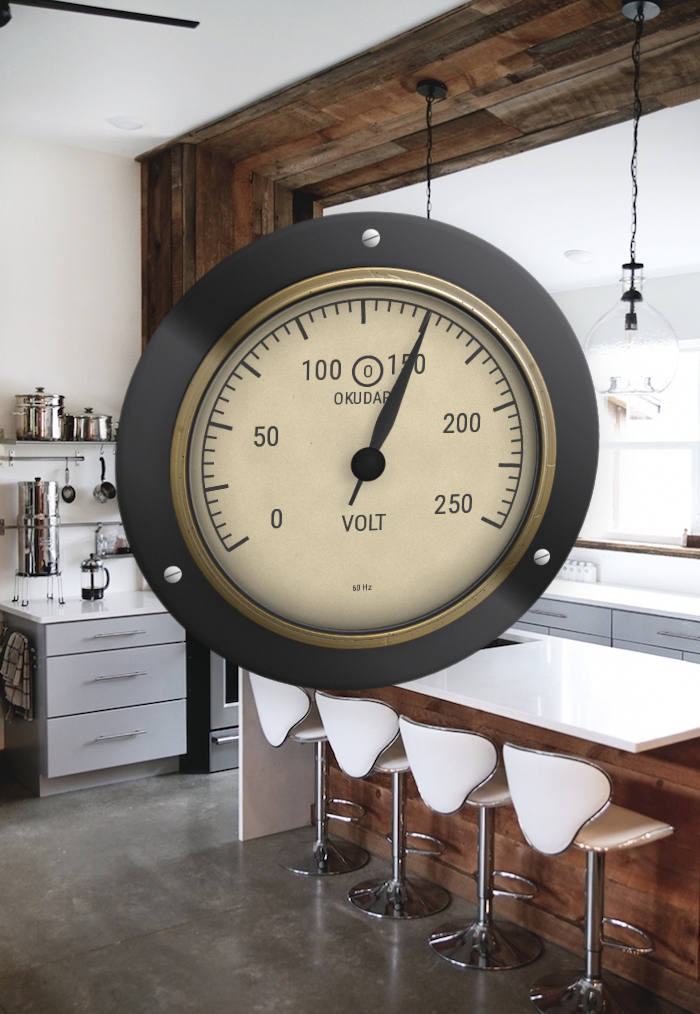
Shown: 150 V
